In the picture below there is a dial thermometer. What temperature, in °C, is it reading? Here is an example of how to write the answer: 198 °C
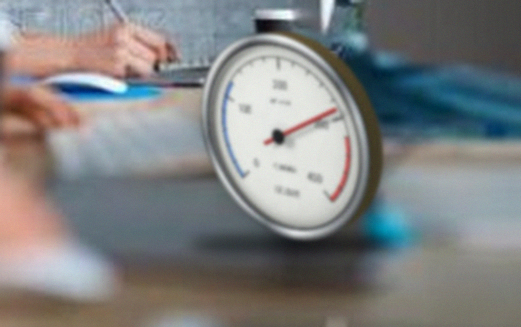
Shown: 290 °C
